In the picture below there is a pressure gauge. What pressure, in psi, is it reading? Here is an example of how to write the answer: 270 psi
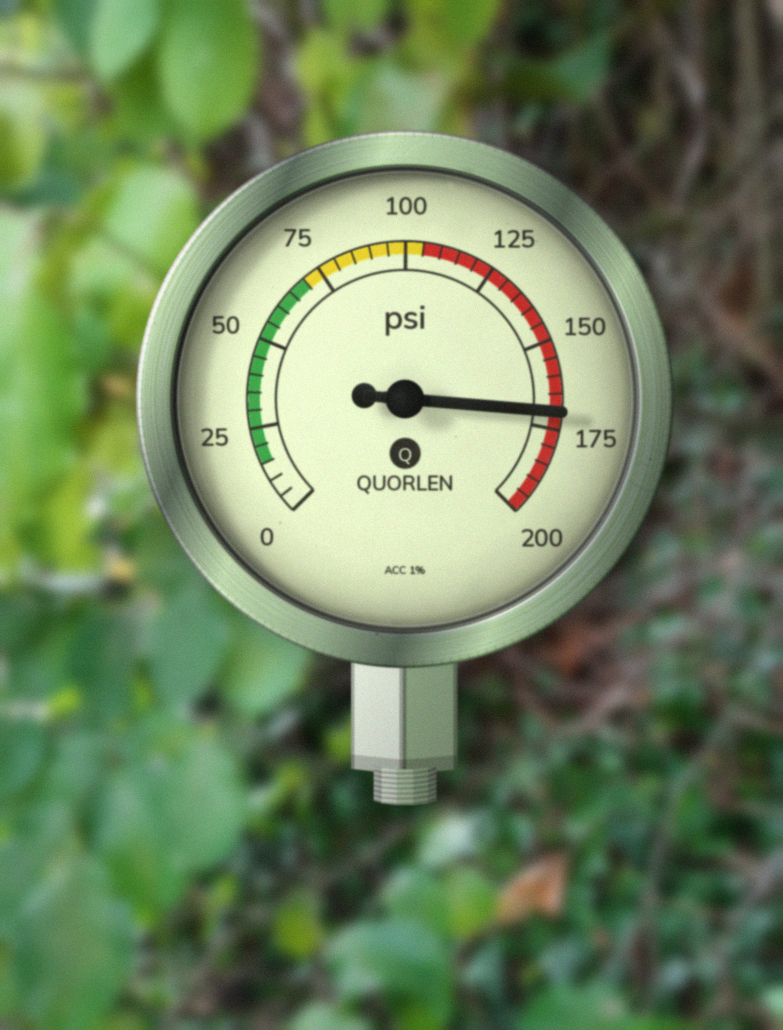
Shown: 170 psi
